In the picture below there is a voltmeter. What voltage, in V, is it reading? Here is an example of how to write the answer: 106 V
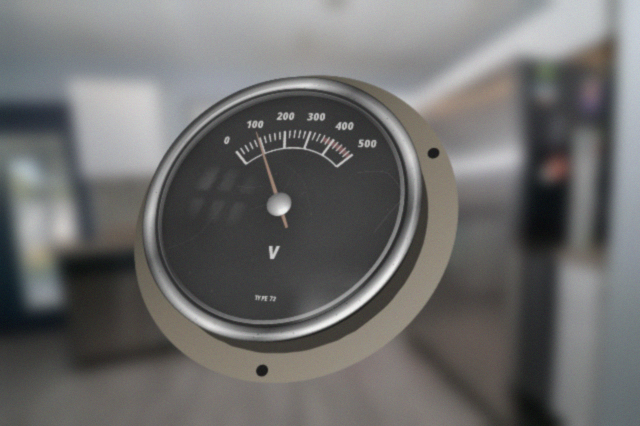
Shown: 100 V
